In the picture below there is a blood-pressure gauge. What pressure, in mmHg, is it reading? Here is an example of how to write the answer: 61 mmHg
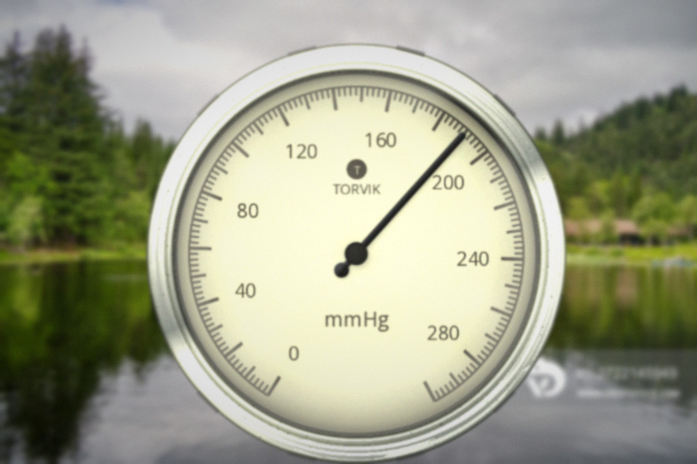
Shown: 190 mmHg
